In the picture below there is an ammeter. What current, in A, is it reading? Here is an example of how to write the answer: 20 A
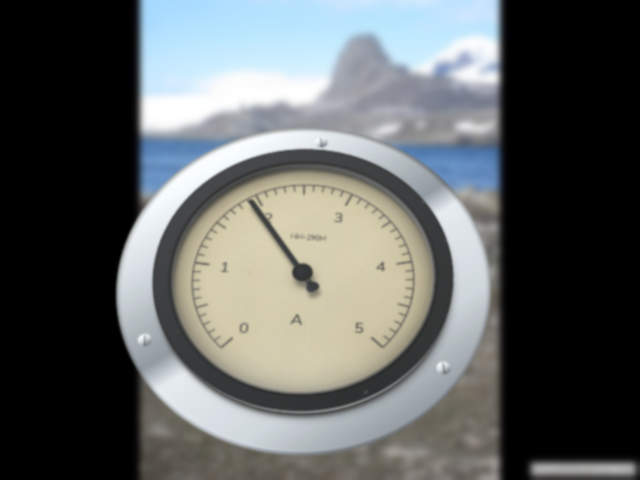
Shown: 1.9 A
